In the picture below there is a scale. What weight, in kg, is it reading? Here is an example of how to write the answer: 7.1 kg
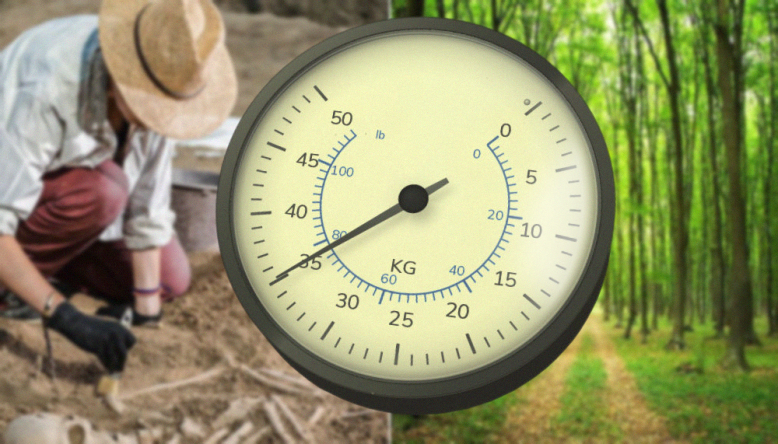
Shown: 35 kg
